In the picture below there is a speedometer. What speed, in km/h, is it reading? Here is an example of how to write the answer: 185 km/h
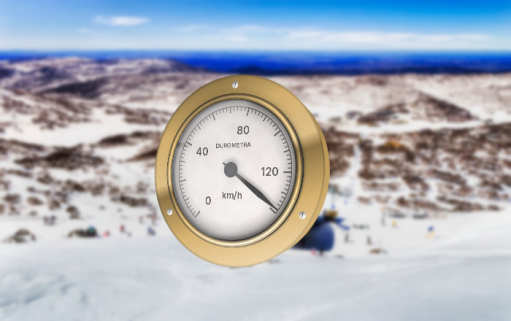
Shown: 138 km/h
